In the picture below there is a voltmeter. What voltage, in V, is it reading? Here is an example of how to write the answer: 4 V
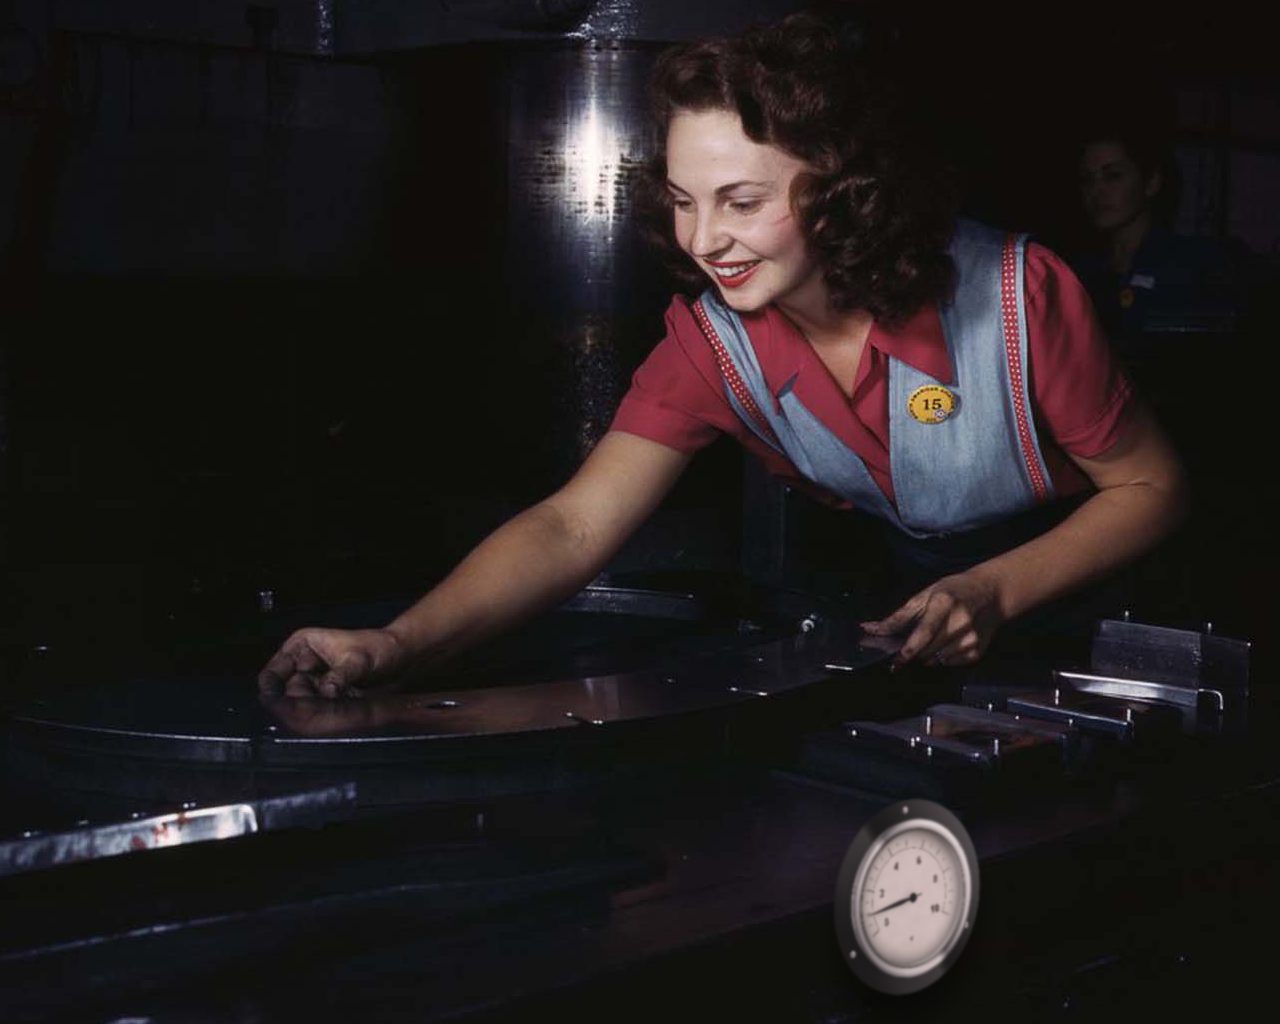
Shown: 1 V
